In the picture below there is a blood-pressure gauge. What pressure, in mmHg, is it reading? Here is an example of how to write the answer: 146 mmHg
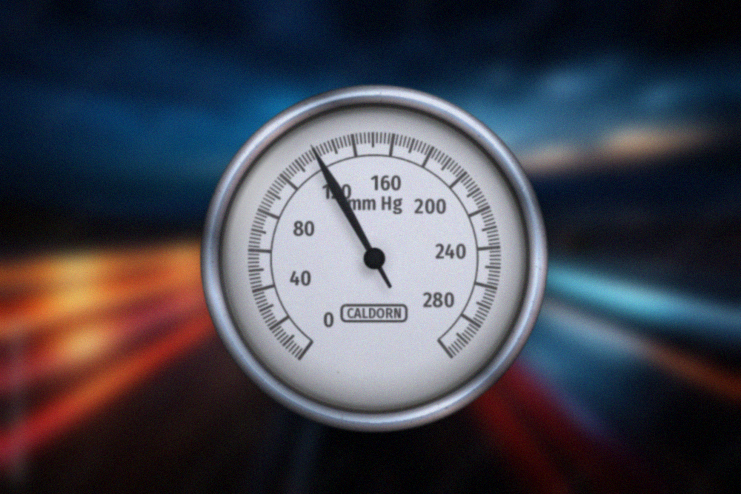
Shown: 120 mmHg
